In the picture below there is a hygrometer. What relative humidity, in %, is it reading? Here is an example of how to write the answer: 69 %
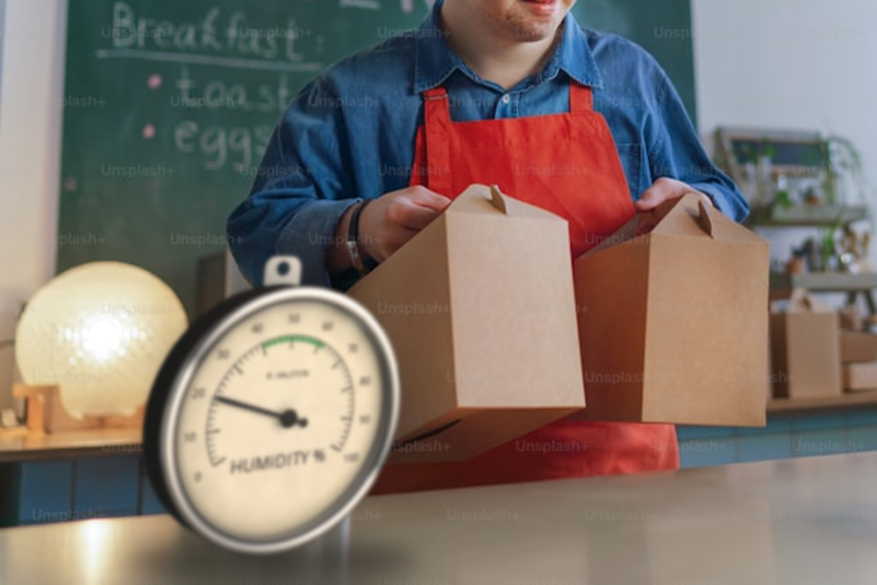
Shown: 20 %
